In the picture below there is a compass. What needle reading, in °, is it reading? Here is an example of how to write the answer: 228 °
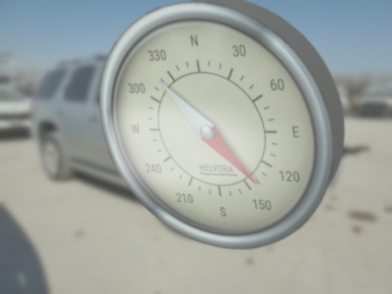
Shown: 140 °
